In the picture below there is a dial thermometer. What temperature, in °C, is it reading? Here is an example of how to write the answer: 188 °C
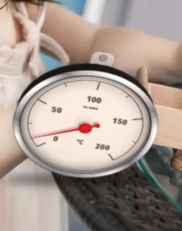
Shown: 12.5 °C
